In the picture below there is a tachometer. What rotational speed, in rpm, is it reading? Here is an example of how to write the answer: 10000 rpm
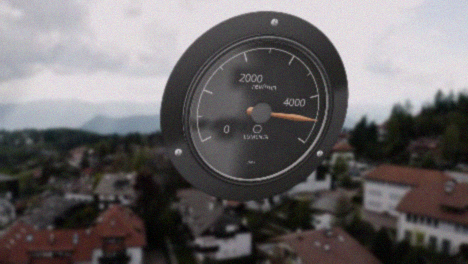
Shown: 4500 rpm
